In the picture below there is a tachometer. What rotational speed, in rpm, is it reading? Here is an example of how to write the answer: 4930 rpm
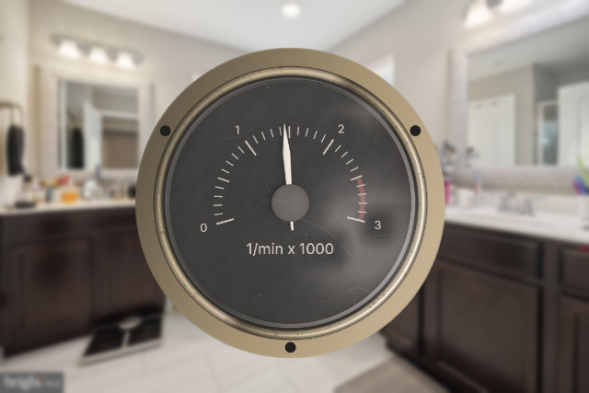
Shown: 1450 rpm
